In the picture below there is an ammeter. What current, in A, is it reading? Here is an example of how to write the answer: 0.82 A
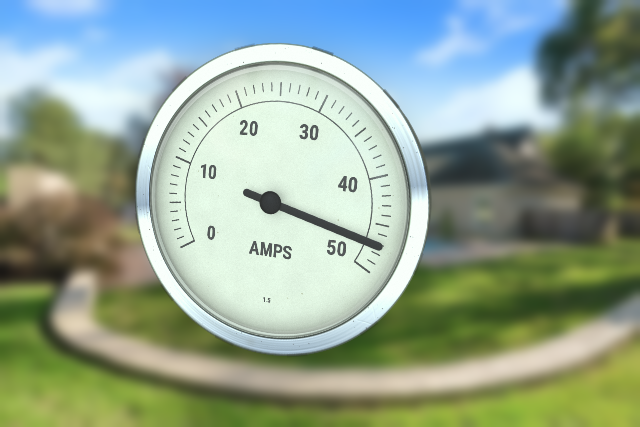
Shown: 47 A
